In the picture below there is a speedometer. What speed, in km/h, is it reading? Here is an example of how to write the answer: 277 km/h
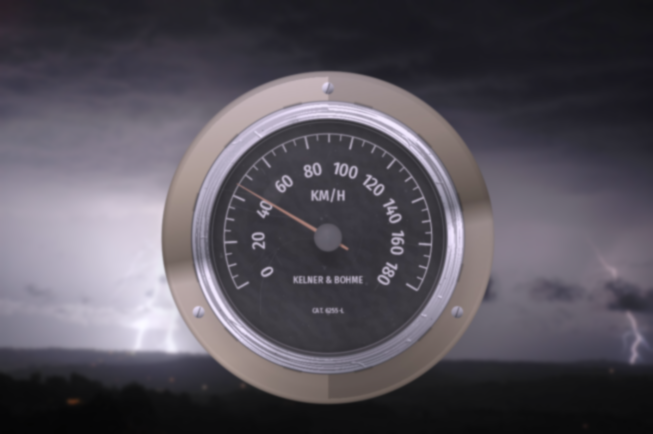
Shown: 45 km/h
